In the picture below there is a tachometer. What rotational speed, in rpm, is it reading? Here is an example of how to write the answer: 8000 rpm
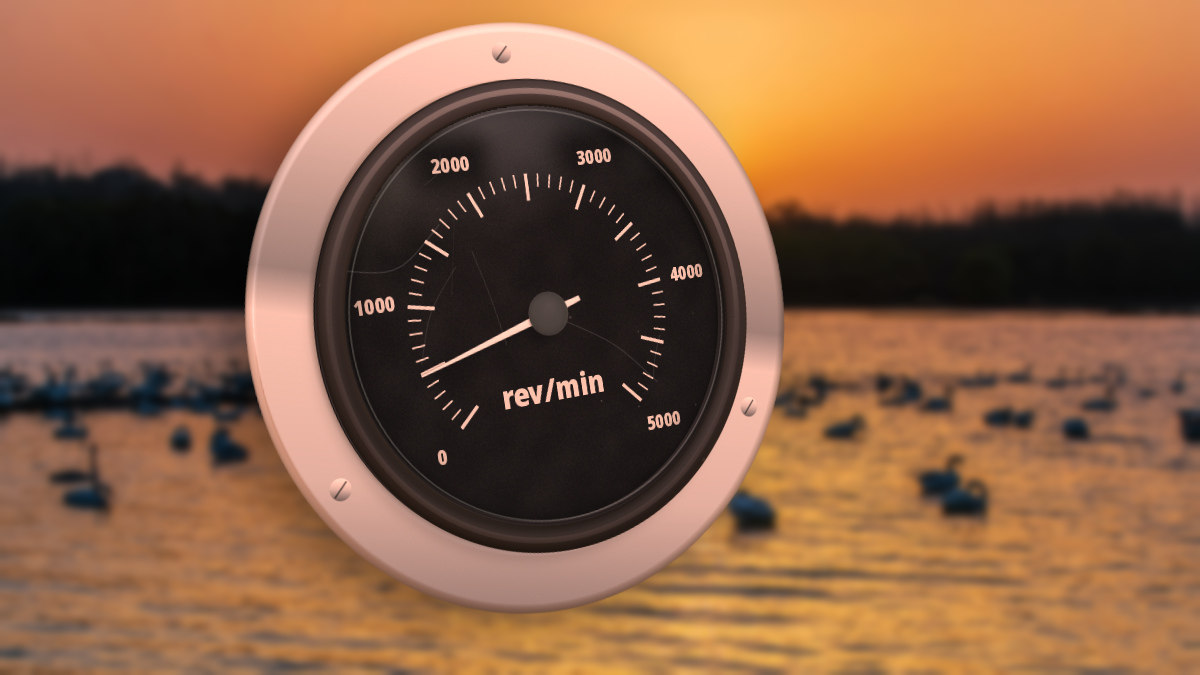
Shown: 500 rpm
